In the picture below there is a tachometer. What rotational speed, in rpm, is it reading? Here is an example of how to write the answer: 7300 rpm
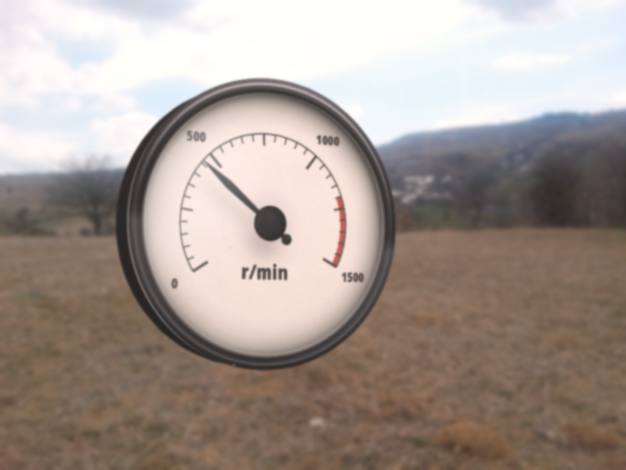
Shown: 450 rpm
